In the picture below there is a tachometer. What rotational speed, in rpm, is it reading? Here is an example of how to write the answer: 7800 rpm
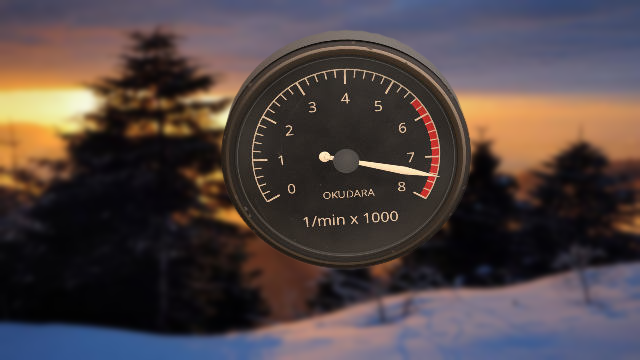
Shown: 7400 rpm
